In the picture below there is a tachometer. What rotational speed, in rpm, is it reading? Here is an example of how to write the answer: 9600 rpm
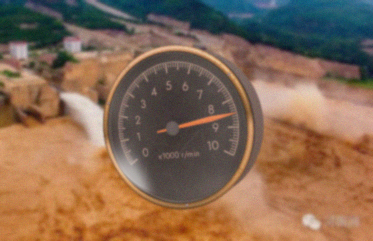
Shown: 8500 rpm
